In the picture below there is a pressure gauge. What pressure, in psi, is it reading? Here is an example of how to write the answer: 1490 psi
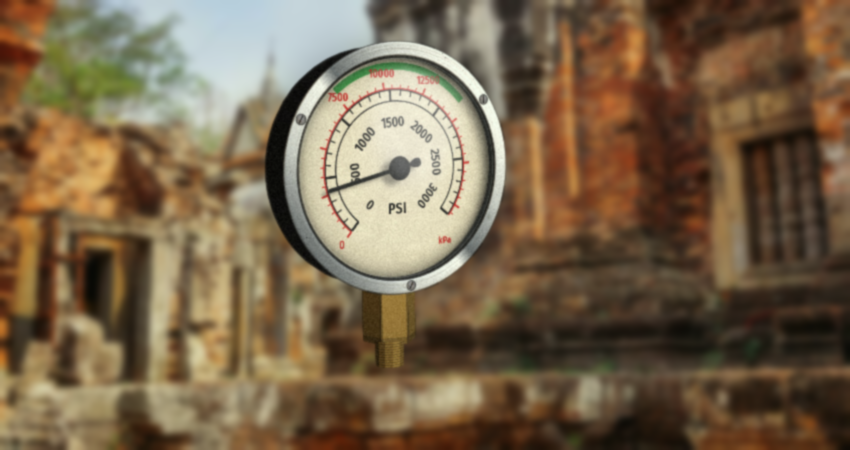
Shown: 400 psi
